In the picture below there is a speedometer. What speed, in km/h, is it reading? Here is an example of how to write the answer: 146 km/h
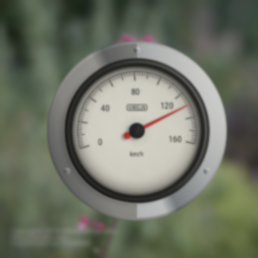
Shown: 130 km/h
